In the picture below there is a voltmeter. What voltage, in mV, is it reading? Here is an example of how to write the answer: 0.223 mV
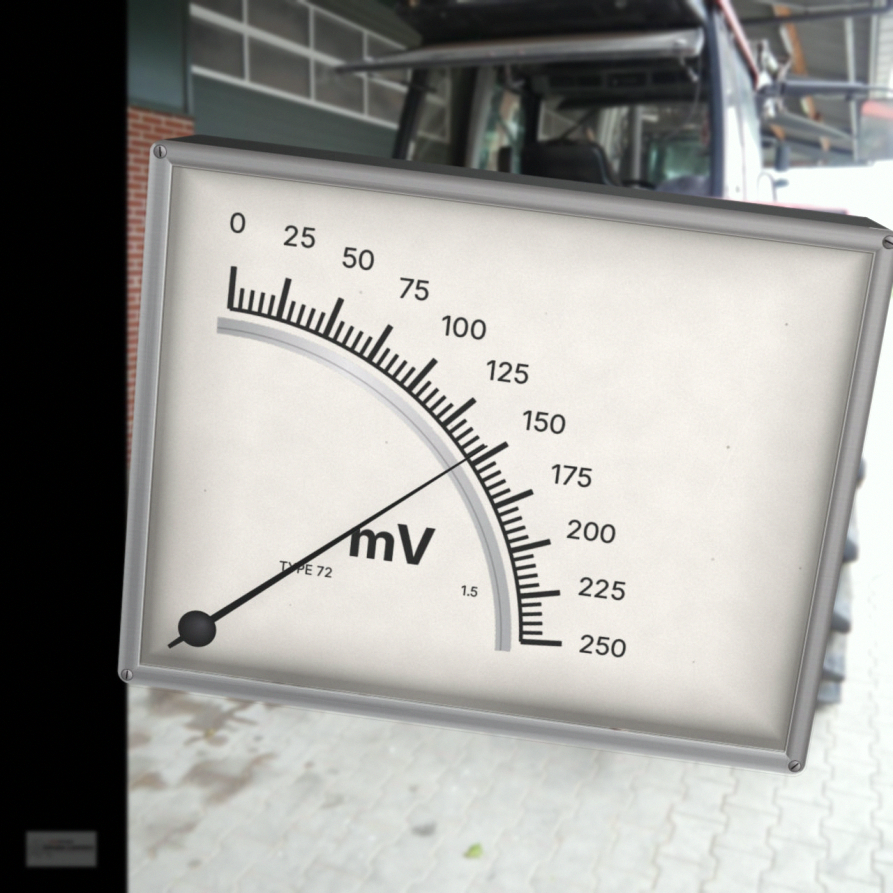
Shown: 145 mV
